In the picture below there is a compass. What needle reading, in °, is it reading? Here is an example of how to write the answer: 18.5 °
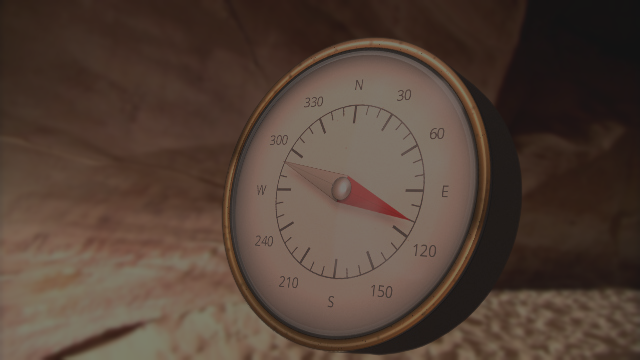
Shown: 110 °
